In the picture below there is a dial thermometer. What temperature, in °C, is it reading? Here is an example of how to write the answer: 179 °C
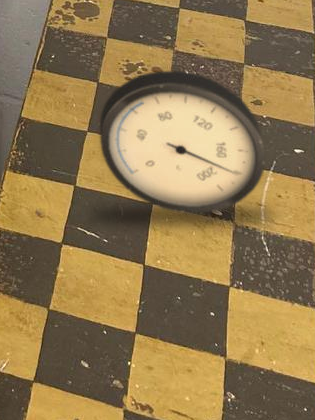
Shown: 180 °C
